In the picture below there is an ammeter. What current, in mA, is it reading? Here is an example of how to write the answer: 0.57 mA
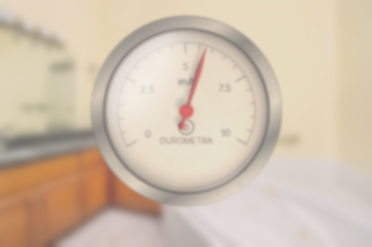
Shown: 5.75 mA
